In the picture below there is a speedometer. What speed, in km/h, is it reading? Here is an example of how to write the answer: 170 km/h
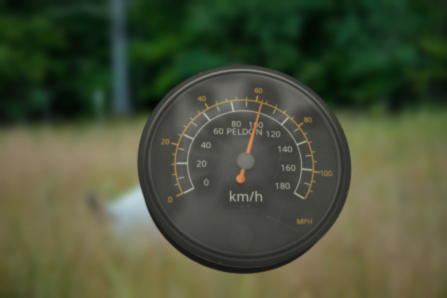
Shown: 100 km/h
